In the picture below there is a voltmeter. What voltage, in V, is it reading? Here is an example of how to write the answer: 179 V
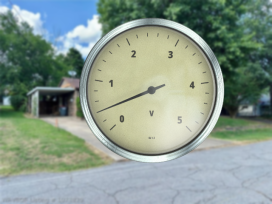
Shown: 0.4 V
